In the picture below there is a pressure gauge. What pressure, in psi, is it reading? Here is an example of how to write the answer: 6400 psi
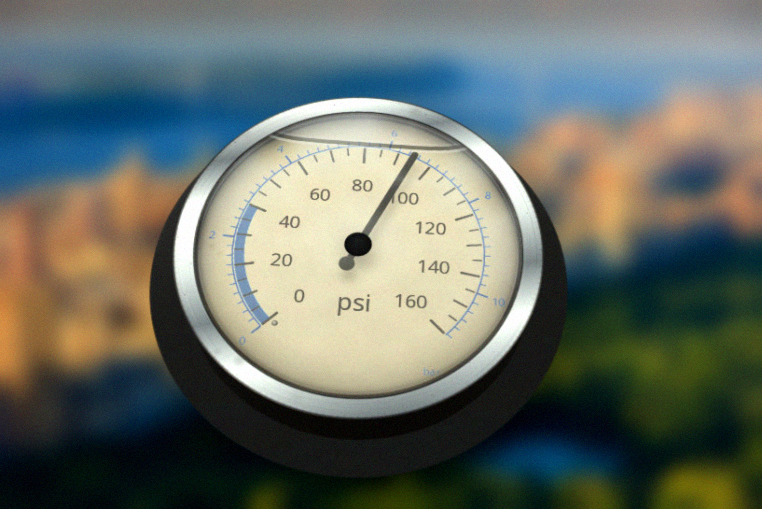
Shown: 95 psi
